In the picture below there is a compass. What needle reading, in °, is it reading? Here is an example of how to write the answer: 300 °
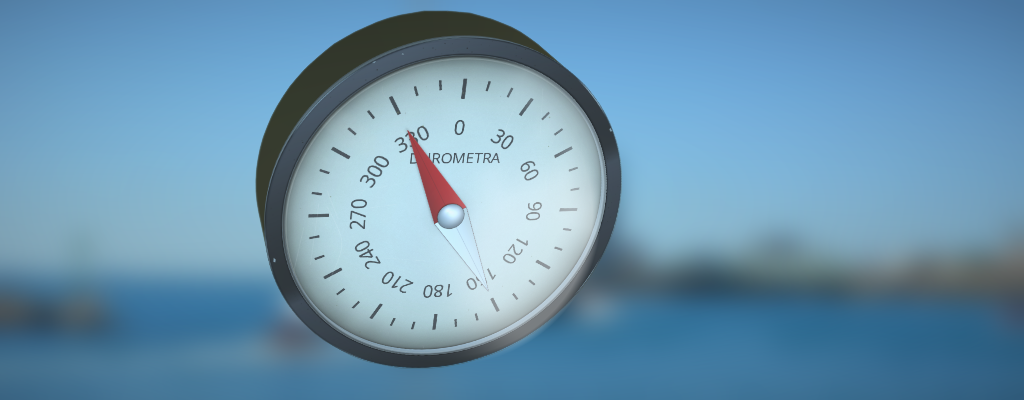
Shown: 330 °
